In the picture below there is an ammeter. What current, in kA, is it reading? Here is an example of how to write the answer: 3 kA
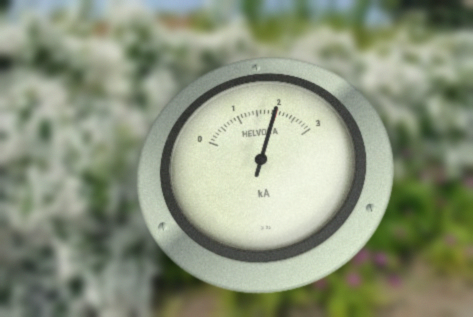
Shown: 2 kA
